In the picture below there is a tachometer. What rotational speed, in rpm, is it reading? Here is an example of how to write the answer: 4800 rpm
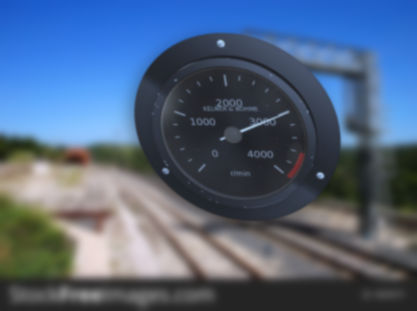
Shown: 3000 rpm
